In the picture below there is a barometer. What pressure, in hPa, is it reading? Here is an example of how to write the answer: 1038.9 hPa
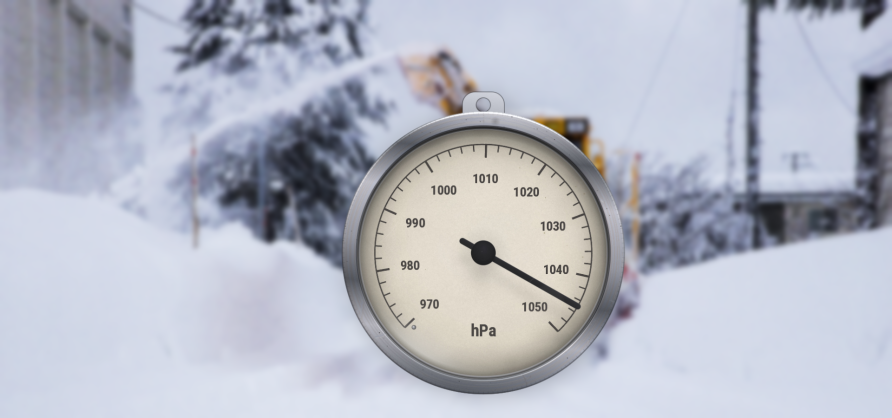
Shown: 1045 hPa
